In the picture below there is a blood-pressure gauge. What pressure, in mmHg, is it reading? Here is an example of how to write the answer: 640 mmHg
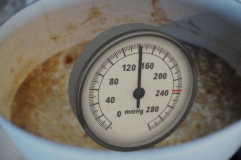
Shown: 140 mmHg
